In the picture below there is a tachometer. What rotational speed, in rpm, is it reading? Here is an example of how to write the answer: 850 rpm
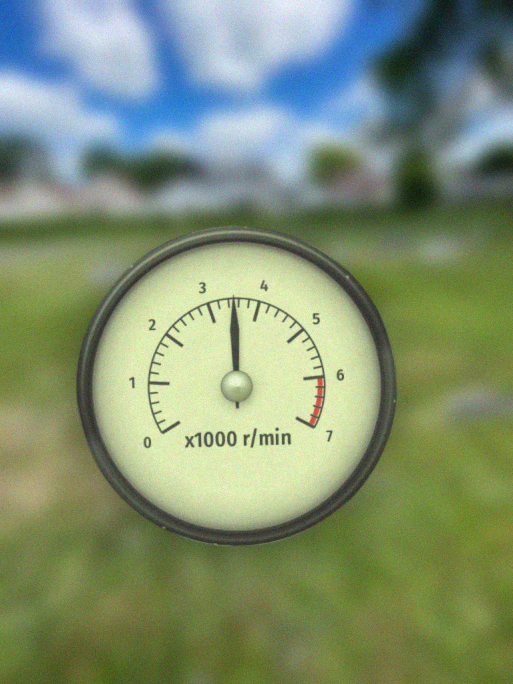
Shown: 3500 rpm
